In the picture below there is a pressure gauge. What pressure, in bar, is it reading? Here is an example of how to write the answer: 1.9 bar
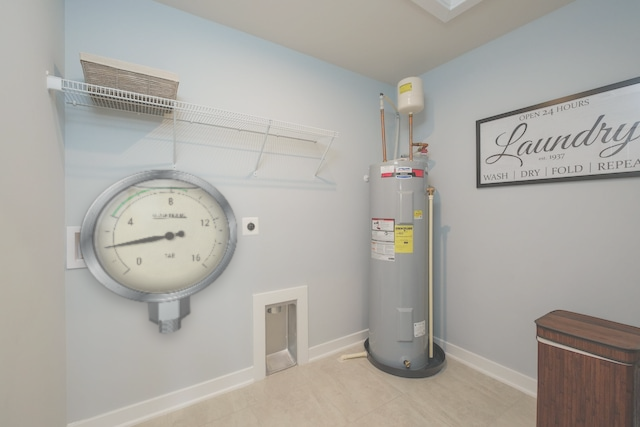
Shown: 2 bar
